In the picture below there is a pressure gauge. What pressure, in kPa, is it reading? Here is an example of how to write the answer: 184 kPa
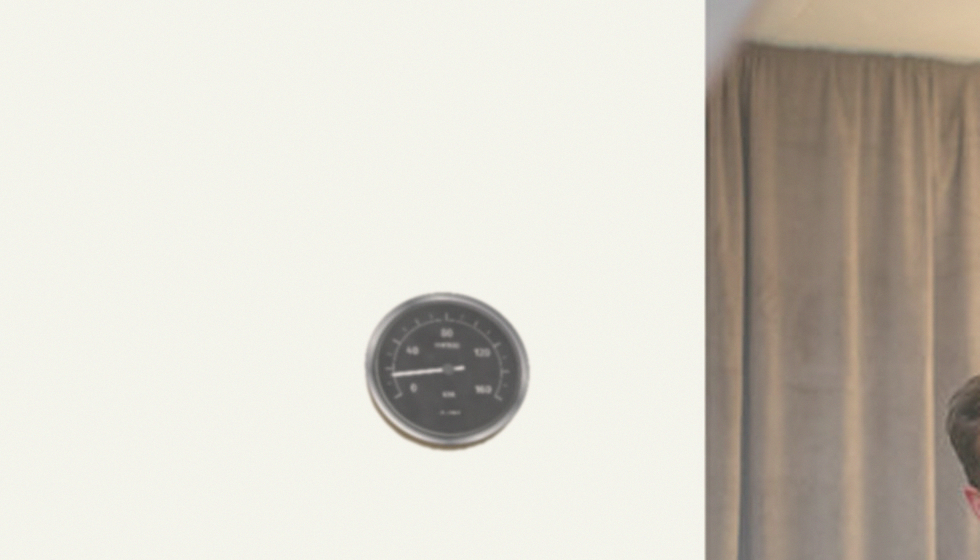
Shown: 15 kPa
